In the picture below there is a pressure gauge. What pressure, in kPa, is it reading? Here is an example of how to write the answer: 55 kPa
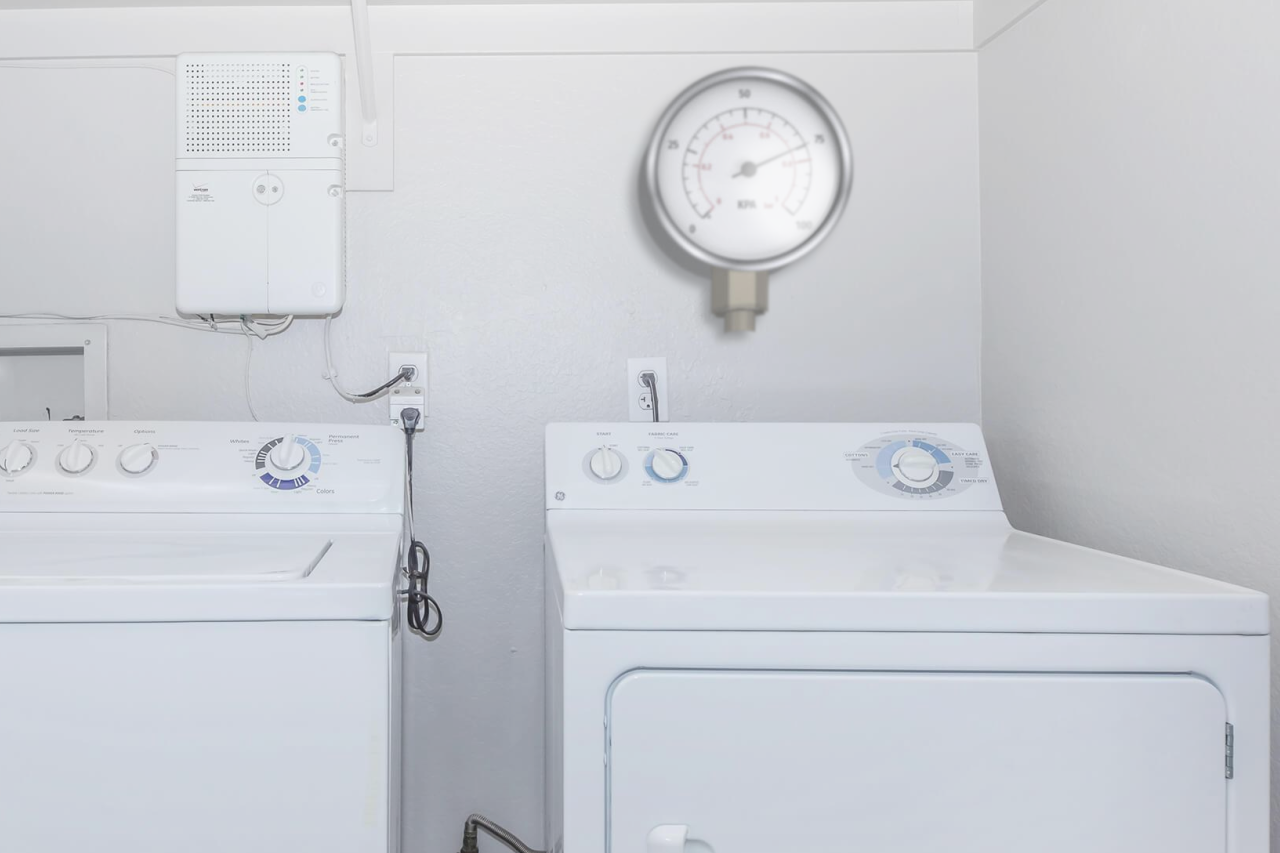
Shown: 75 kPa
